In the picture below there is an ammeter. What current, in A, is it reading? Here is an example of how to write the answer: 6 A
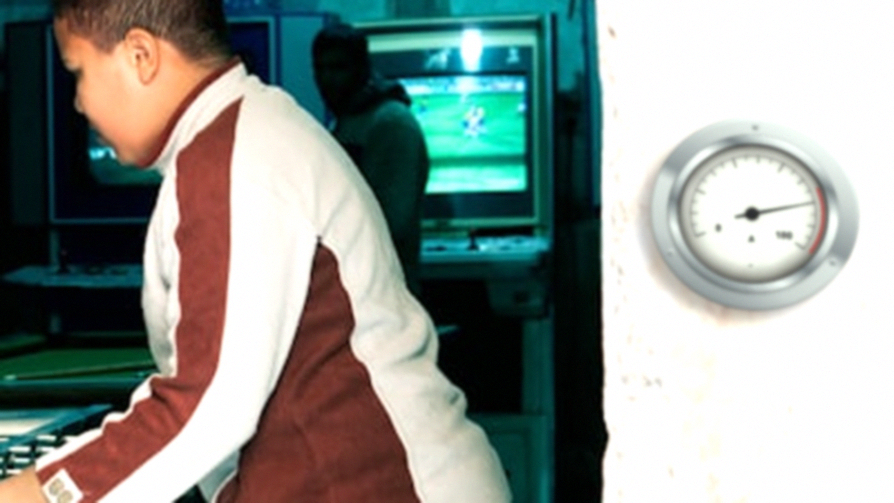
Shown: 80 A
